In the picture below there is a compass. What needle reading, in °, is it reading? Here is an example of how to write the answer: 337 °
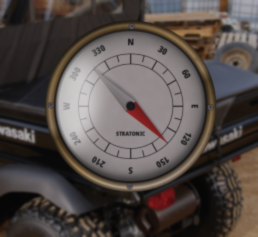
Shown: 135 °
